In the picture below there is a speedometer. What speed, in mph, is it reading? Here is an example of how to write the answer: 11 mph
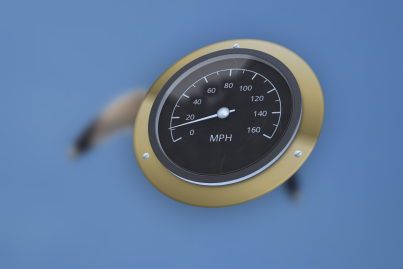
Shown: 10 mph
